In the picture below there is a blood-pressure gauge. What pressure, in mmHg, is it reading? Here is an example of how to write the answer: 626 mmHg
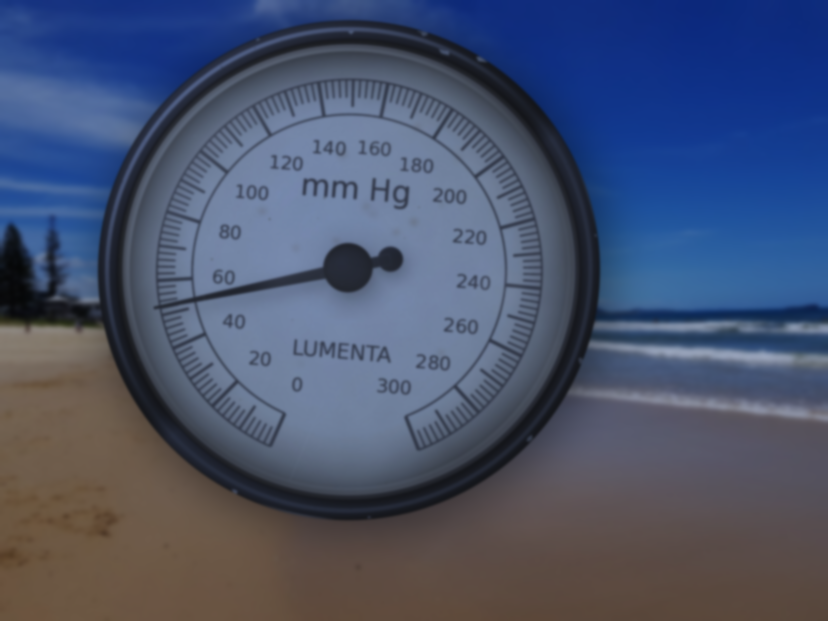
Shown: 52 mmHg
